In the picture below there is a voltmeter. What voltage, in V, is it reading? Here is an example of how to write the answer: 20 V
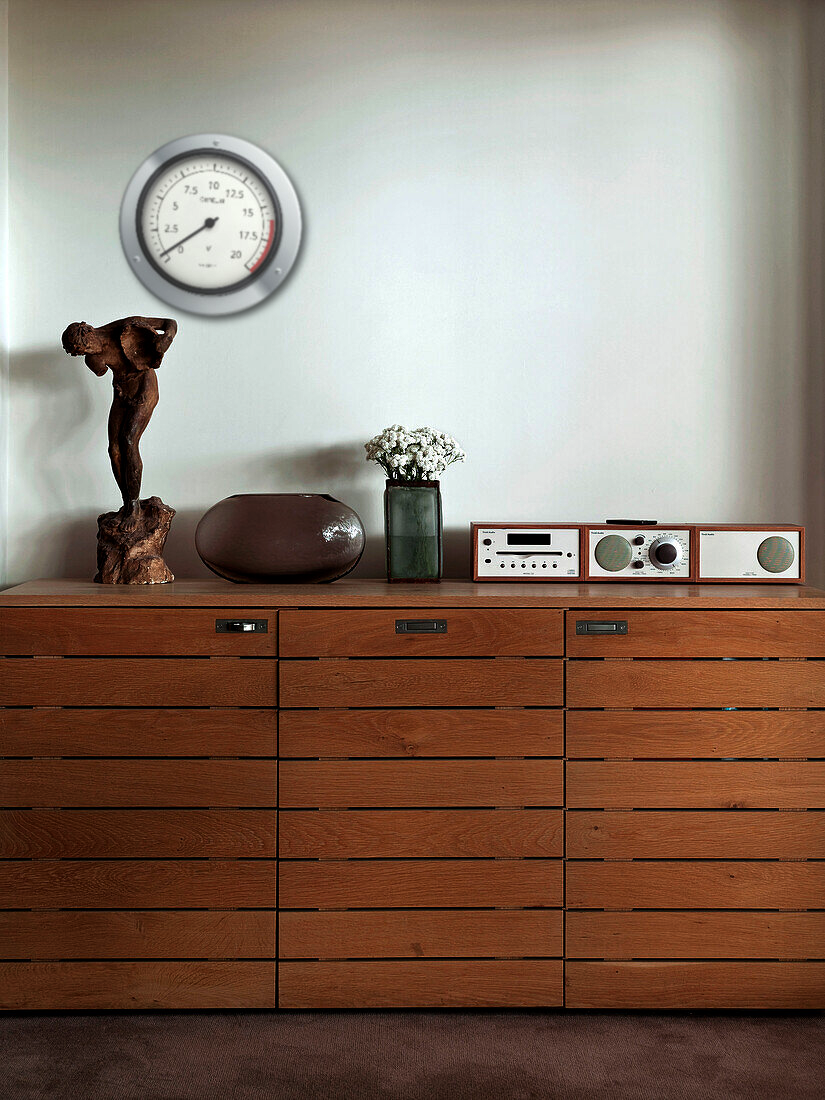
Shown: 0.5 V
